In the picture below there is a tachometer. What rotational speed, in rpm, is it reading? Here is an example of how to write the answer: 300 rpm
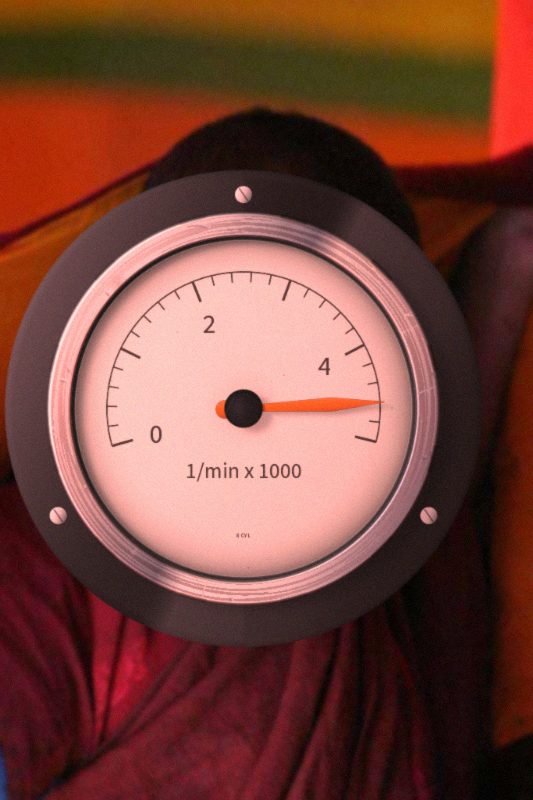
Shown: 4600 rpm
